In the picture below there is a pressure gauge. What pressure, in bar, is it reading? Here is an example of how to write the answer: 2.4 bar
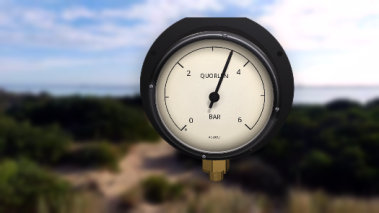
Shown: 3.5 bar
